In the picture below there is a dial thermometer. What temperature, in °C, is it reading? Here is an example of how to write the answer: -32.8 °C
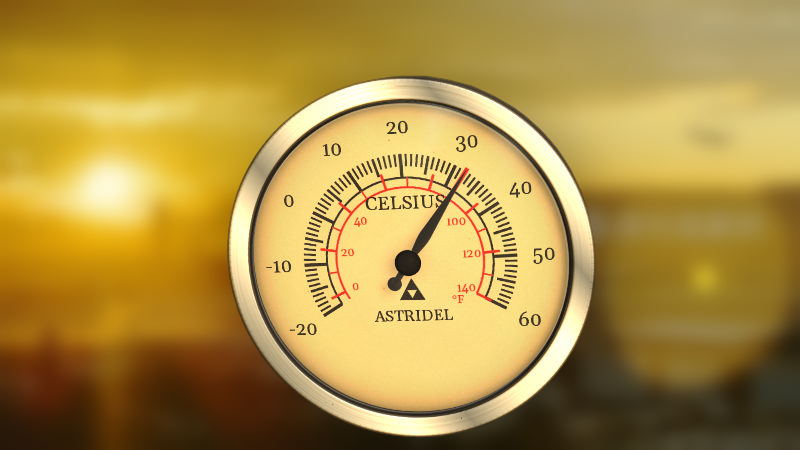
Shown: 32 °C
